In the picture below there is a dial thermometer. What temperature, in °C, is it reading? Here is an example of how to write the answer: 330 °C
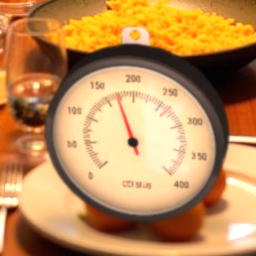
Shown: 175 °C
